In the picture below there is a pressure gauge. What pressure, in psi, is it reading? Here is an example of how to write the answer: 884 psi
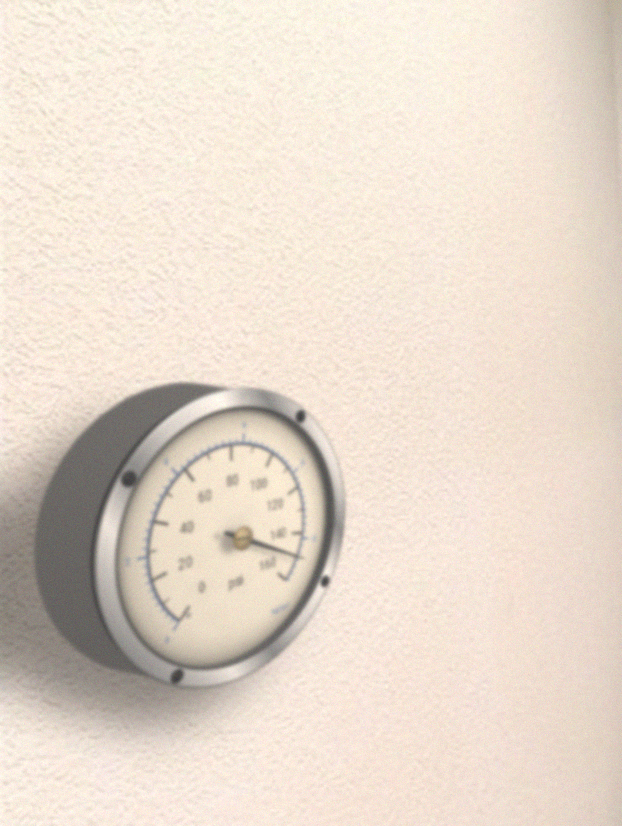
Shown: 150 psi
